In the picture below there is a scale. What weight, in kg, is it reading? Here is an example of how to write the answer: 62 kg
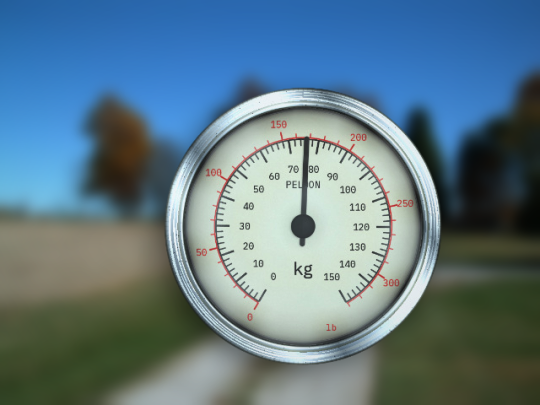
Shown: 76 kg
